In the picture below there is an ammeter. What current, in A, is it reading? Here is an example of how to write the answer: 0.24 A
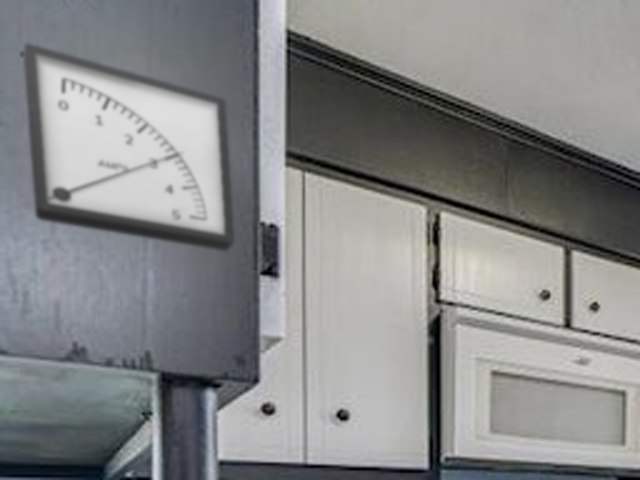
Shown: 3 A
